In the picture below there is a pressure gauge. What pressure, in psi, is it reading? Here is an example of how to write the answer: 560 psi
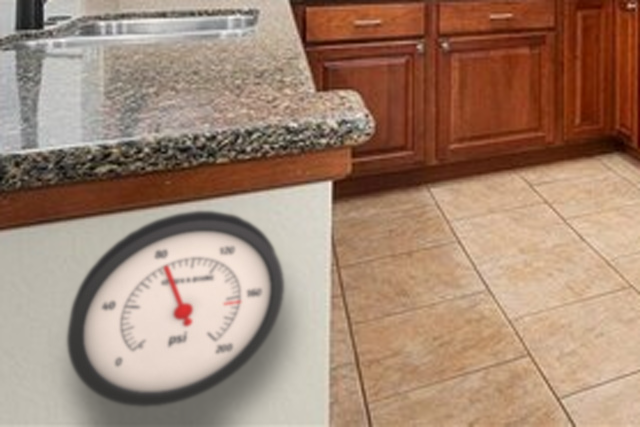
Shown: 80 psi
